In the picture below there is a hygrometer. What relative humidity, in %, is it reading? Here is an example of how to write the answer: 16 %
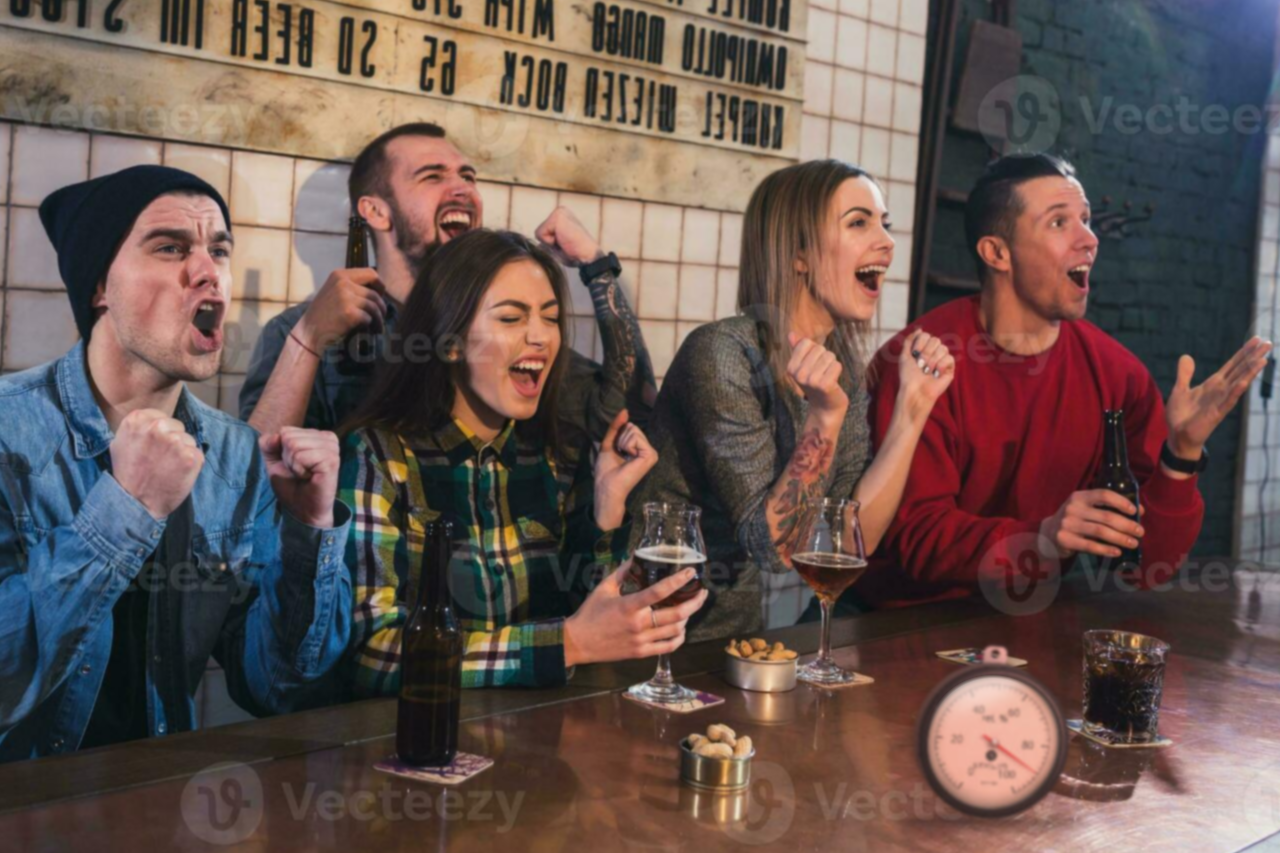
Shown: 90 %
